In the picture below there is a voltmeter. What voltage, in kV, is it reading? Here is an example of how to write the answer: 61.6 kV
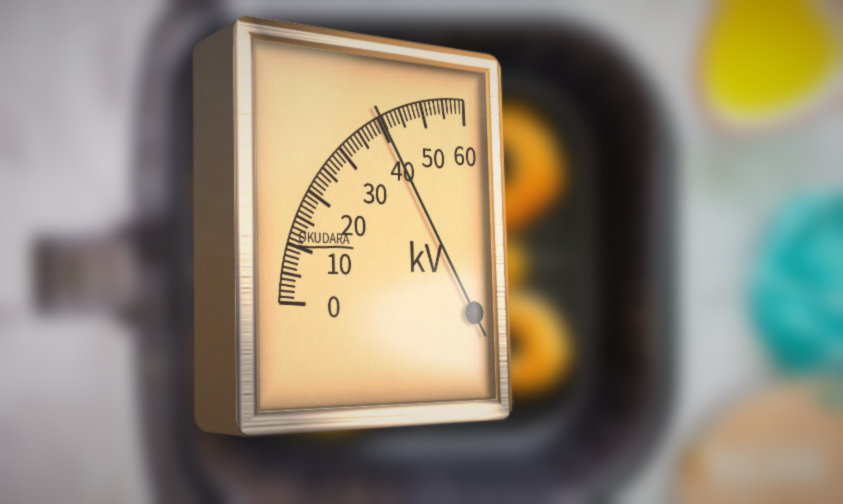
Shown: 40 kV
